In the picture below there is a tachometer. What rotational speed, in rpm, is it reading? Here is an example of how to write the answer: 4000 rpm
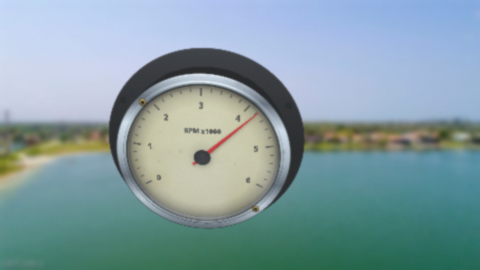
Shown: 4200 rpm
